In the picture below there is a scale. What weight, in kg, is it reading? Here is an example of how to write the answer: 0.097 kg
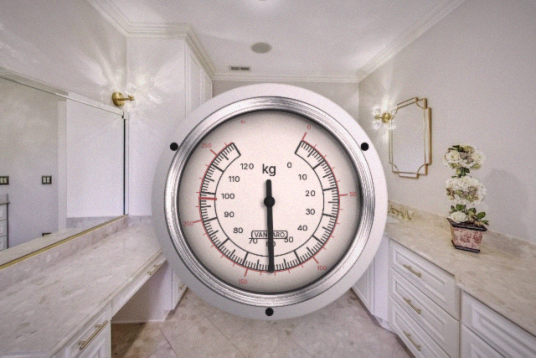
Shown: 60 kg
